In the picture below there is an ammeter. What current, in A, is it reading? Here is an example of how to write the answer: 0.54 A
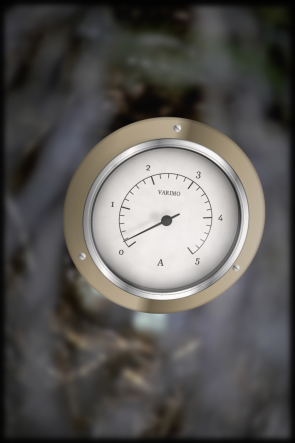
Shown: 0.2 A
